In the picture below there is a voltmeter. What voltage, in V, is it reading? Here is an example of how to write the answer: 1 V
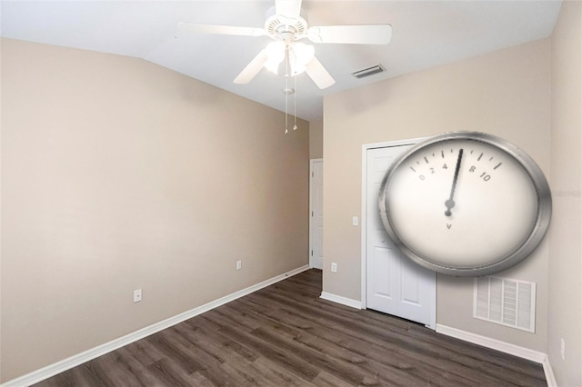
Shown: 6 V
